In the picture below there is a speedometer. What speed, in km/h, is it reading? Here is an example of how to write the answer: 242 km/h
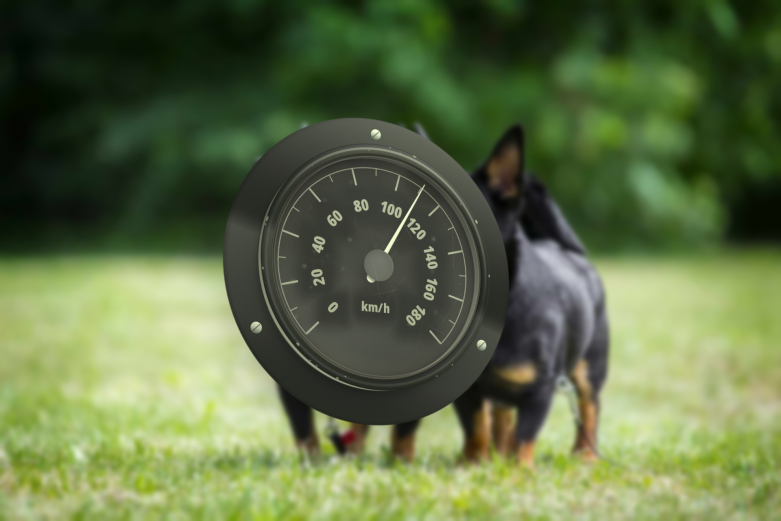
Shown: 110 km/h
